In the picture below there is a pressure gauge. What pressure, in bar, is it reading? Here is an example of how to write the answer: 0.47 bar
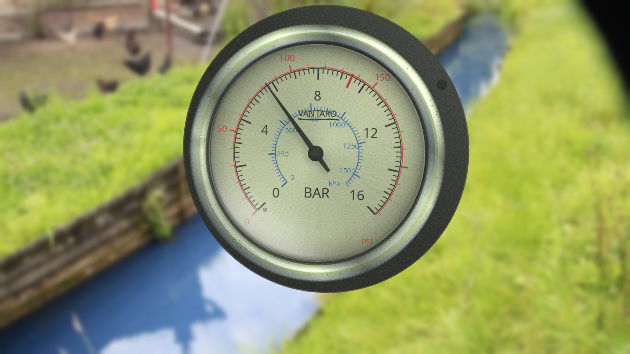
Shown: 5.8 bar
